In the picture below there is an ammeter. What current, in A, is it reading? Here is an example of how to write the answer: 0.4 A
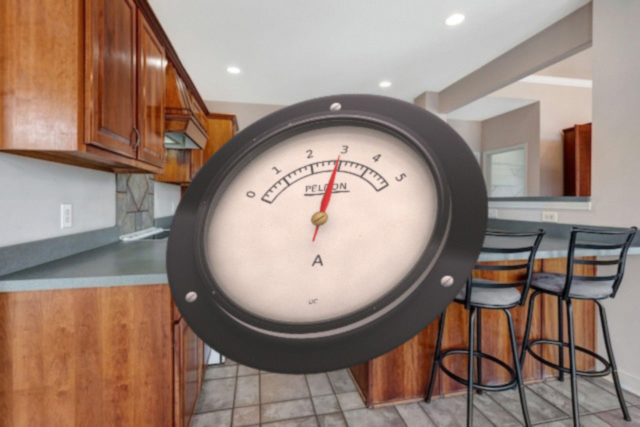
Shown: 3 A
